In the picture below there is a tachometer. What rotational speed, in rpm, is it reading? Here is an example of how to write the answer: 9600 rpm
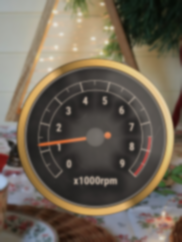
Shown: 1250 rpm
